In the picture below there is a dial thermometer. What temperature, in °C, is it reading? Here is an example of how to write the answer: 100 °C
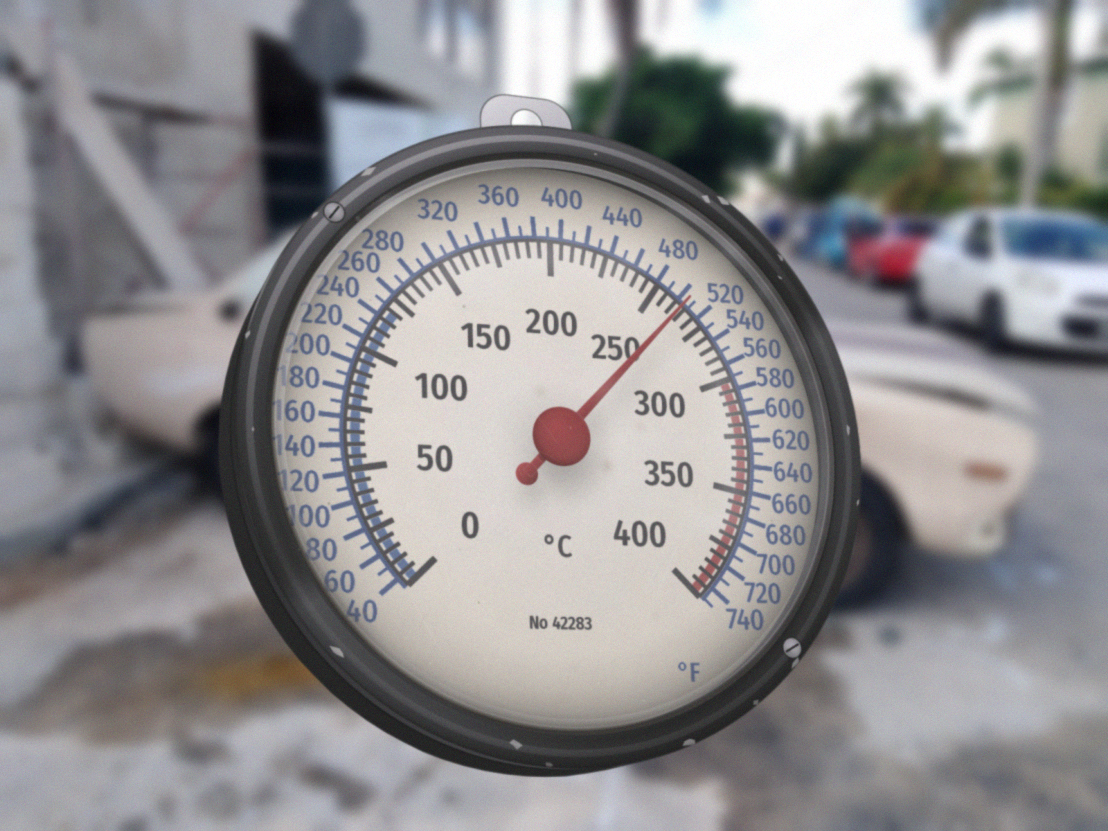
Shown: 262.5 °C
